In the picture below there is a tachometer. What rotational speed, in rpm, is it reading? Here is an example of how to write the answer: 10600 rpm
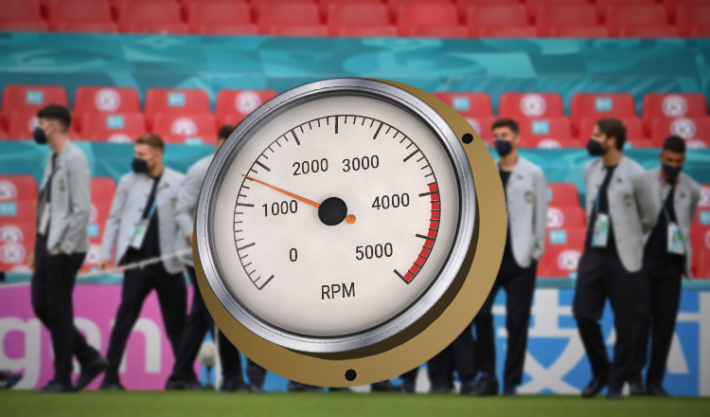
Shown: 1300 rpm
